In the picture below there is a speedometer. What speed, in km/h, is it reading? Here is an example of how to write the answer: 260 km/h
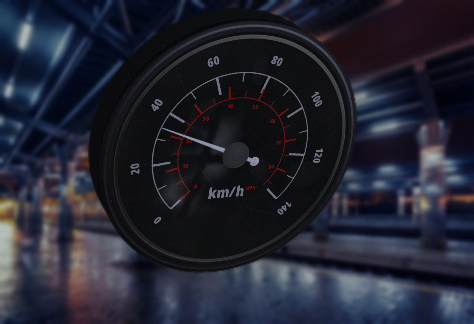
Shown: 35 km/h
